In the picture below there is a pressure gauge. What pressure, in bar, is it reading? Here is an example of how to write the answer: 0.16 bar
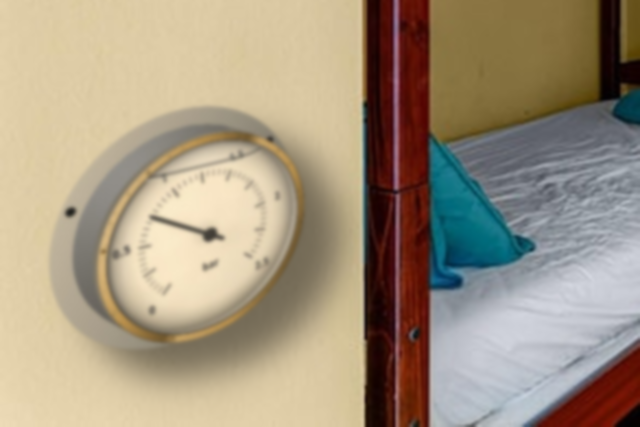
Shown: 0.75 bar
